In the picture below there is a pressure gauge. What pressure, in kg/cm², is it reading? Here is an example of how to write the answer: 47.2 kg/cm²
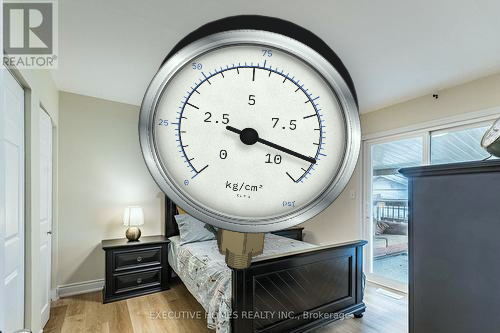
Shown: 9 kg/cm²
